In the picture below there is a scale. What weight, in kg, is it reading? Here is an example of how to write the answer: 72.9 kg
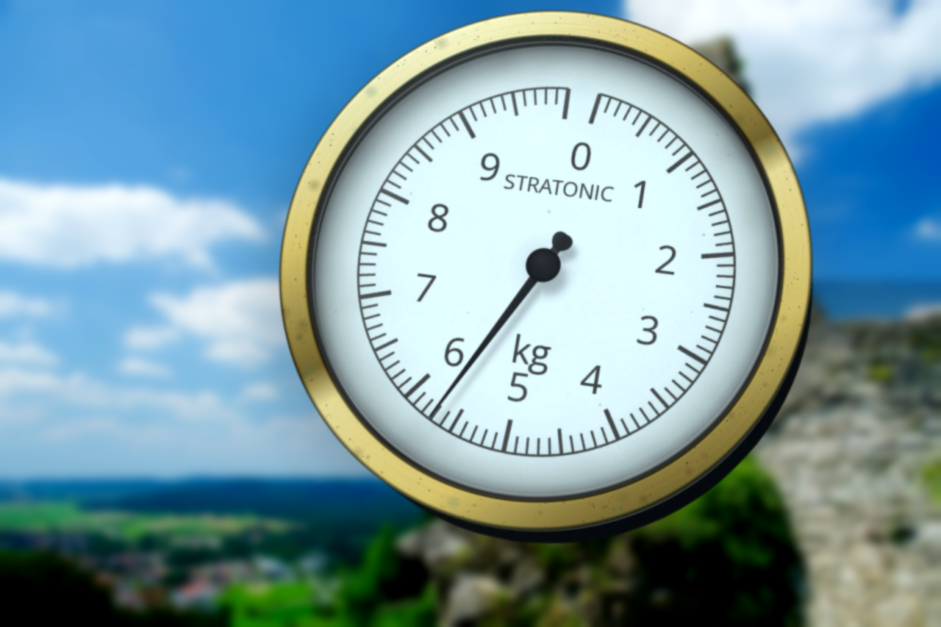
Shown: 5.7 kg
